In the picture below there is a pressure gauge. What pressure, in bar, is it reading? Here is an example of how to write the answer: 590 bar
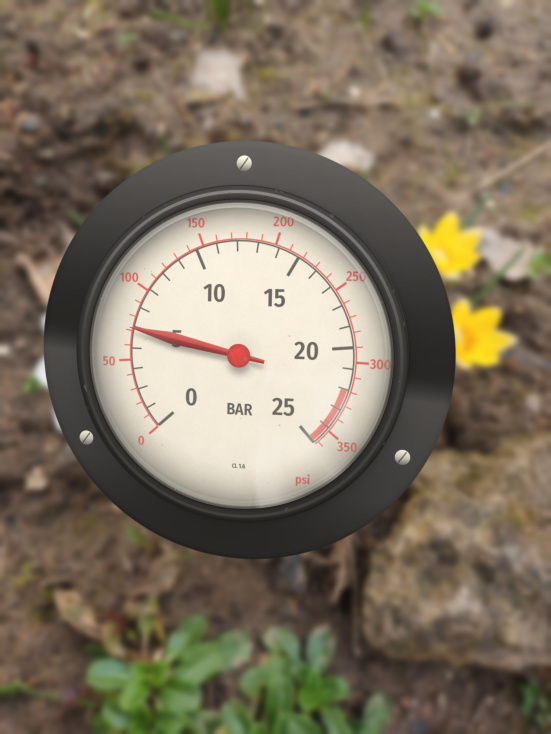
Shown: 5 bar
